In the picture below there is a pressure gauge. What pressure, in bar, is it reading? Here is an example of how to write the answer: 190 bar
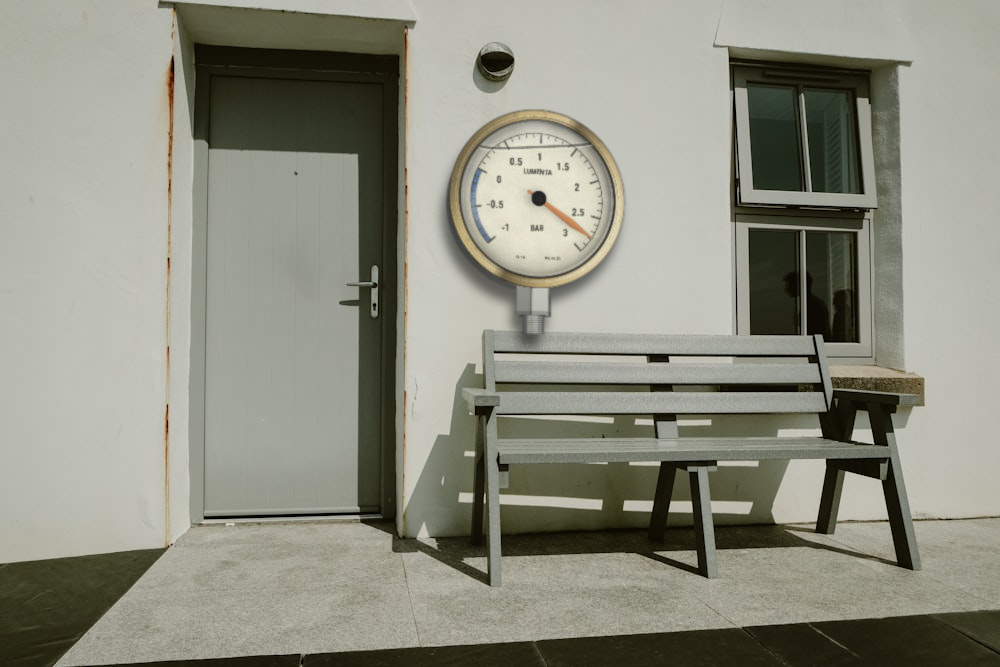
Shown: 2.8 bar
